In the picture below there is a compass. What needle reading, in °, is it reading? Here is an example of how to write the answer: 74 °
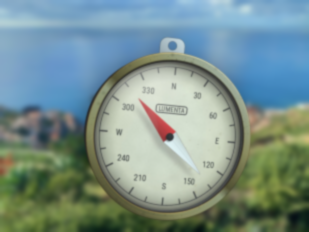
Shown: 315 °
